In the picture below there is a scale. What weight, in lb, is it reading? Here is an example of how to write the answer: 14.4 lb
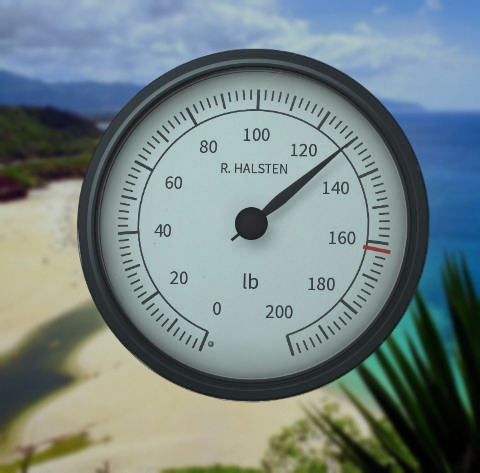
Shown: 130 lb
